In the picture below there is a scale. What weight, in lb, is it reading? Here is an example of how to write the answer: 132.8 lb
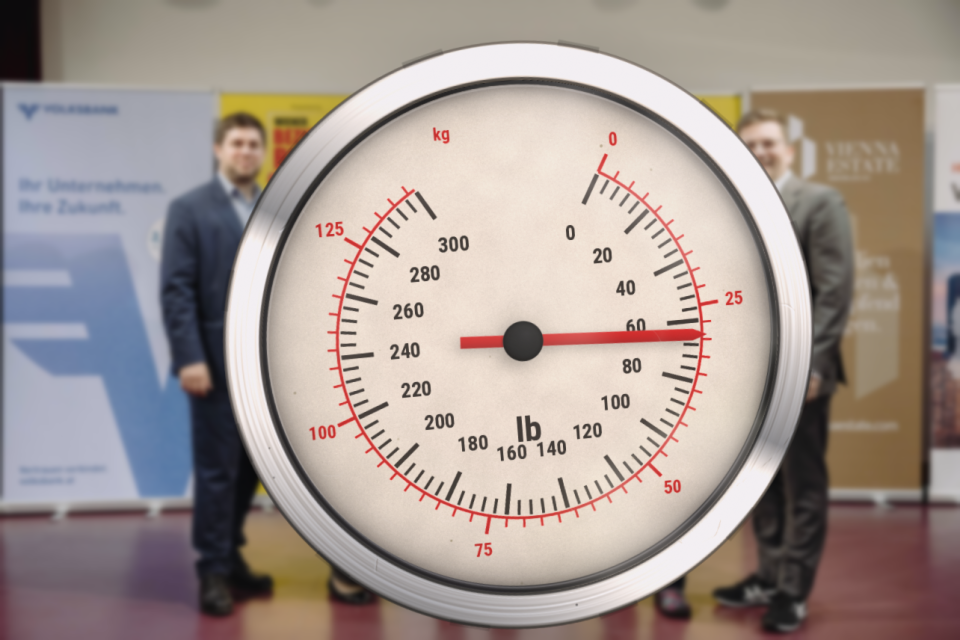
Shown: 64 lb
